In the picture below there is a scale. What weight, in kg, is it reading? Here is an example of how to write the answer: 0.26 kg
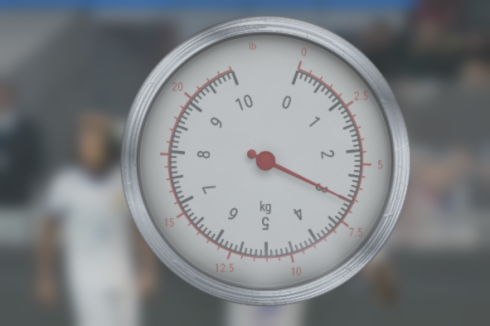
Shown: 3 kg
